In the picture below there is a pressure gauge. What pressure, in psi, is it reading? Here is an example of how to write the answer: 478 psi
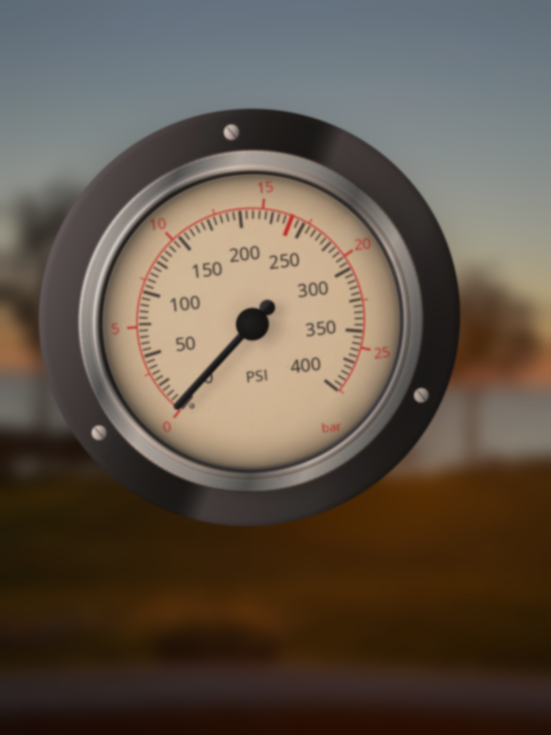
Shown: 5 psi
